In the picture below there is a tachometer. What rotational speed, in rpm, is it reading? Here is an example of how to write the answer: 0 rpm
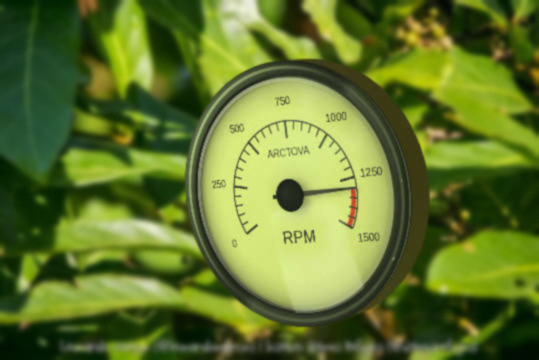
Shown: 1300 rpm
